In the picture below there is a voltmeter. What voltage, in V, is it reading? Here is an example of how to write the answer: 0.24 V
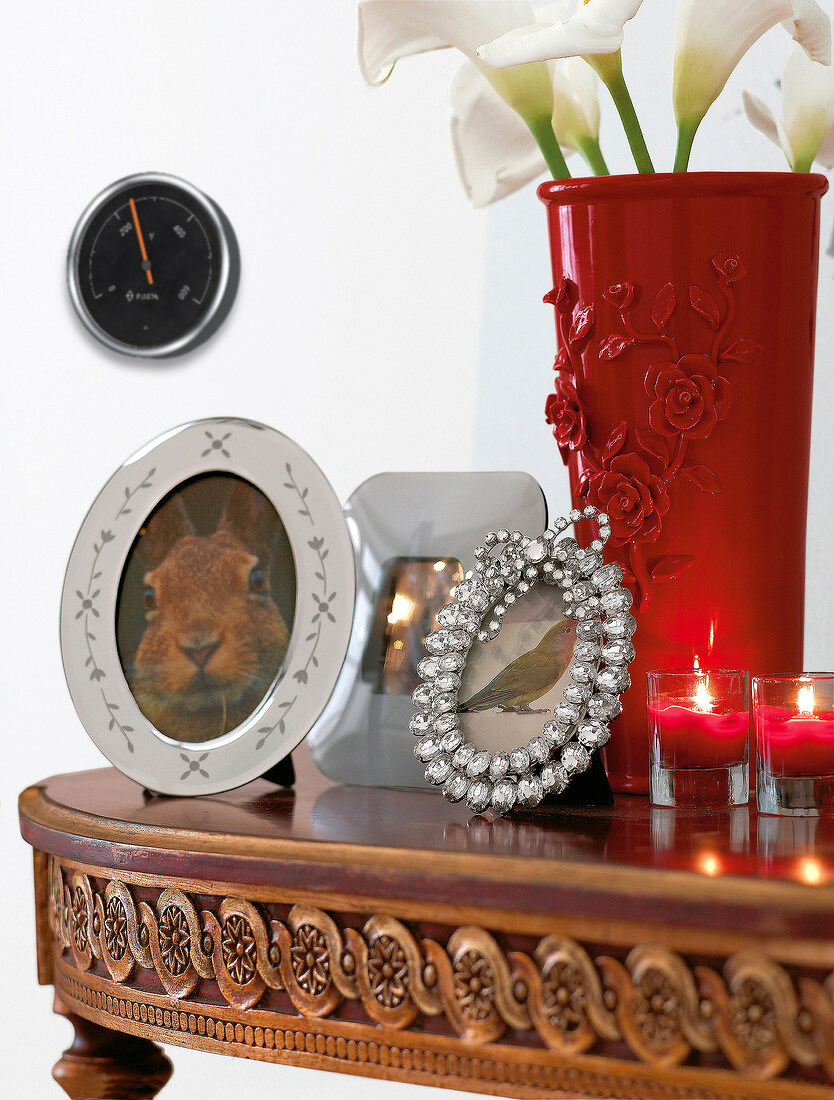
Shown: 250 V
